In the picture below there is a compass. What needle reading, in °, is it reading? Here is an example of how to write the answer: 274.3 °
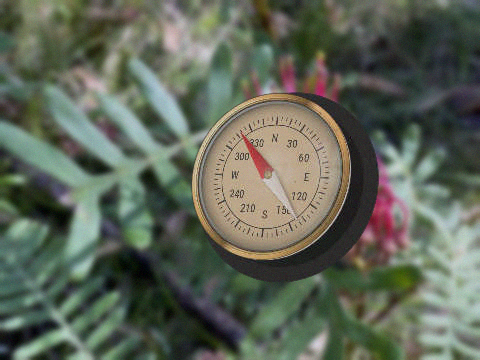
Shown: 320 °
